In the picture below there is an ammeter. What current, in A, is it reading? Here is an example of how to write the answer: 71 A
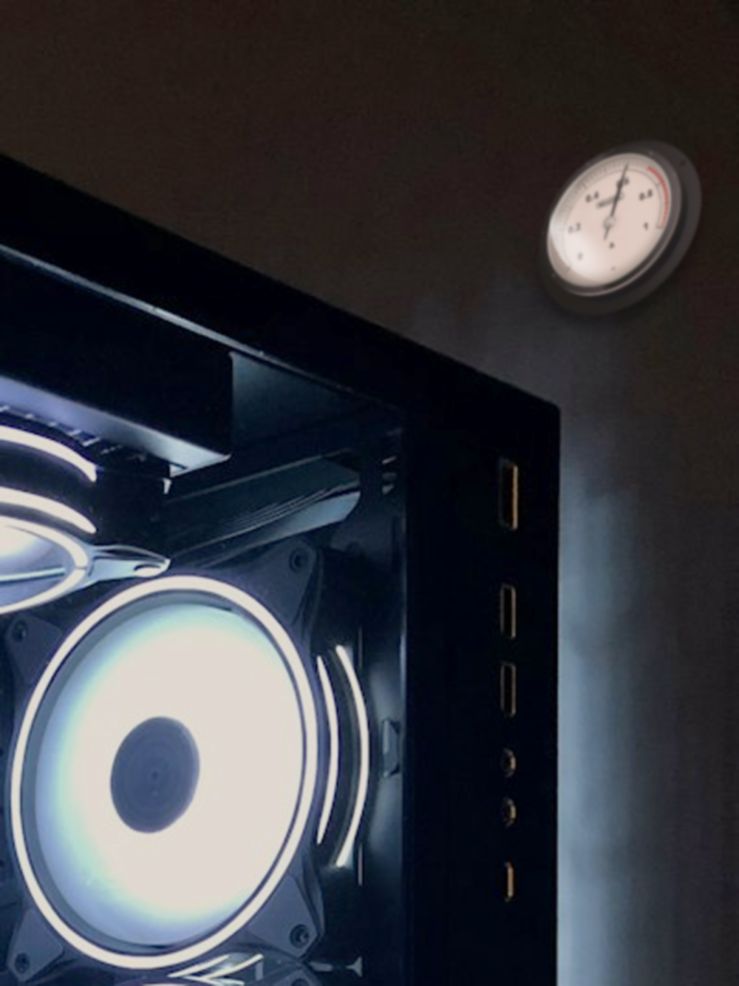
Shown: 0.6 A
